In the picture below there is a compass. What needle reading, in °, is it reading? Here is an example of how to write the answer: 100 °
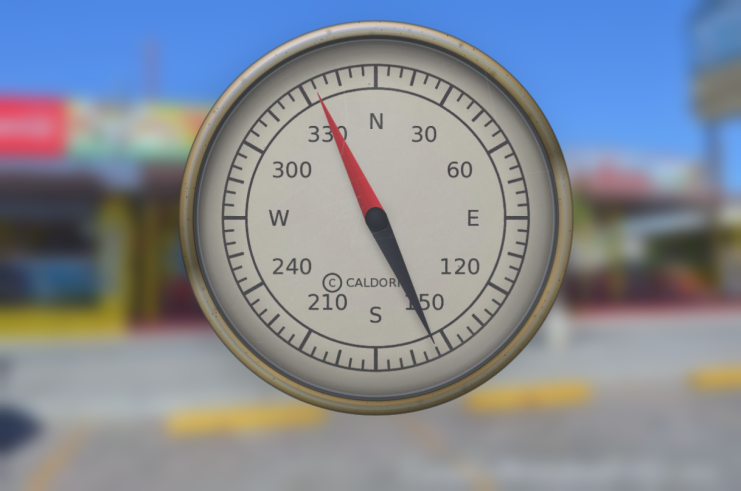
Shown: 335 °
